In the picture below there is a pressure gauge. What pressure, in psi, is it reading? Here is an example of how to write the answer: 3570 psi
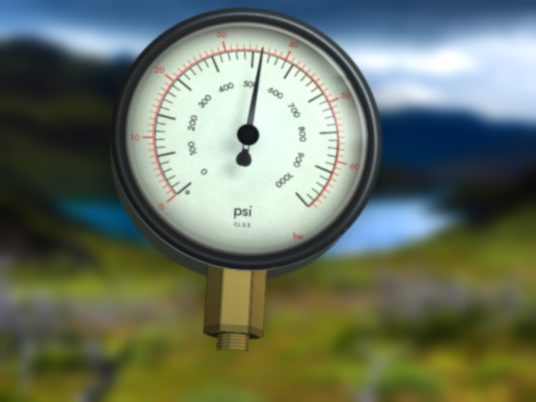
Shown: 520 psi
